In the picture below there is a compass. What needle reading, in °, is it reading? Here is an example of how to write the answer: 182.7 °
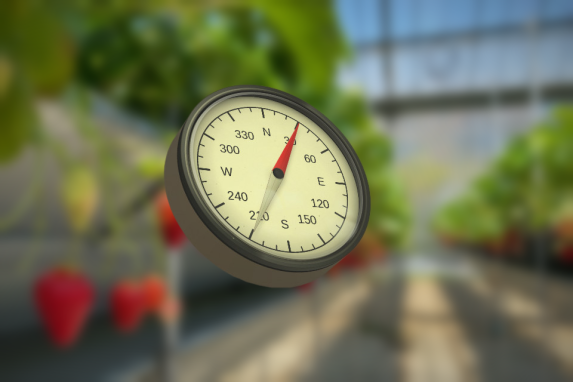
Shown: 30 °
